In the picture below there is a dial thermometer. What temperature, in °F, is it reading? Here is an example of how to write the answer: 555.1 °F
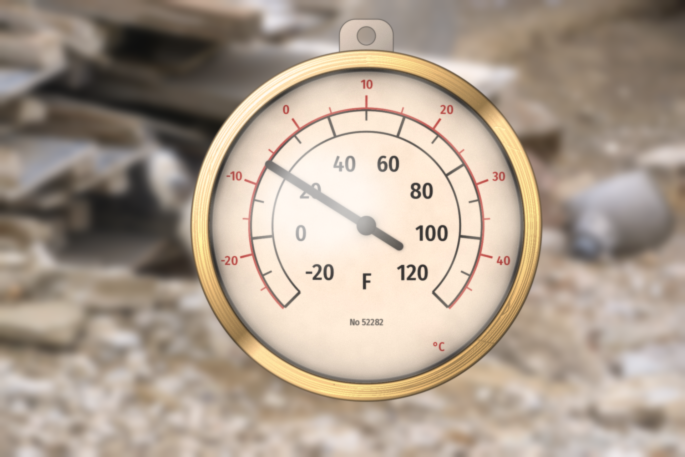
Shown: 20 °F
